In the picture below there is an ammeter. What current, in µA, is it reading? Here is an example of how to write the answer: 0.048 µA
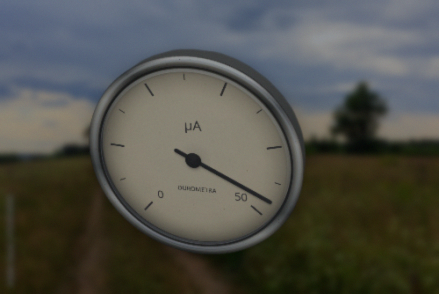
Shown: 47.5 µA
